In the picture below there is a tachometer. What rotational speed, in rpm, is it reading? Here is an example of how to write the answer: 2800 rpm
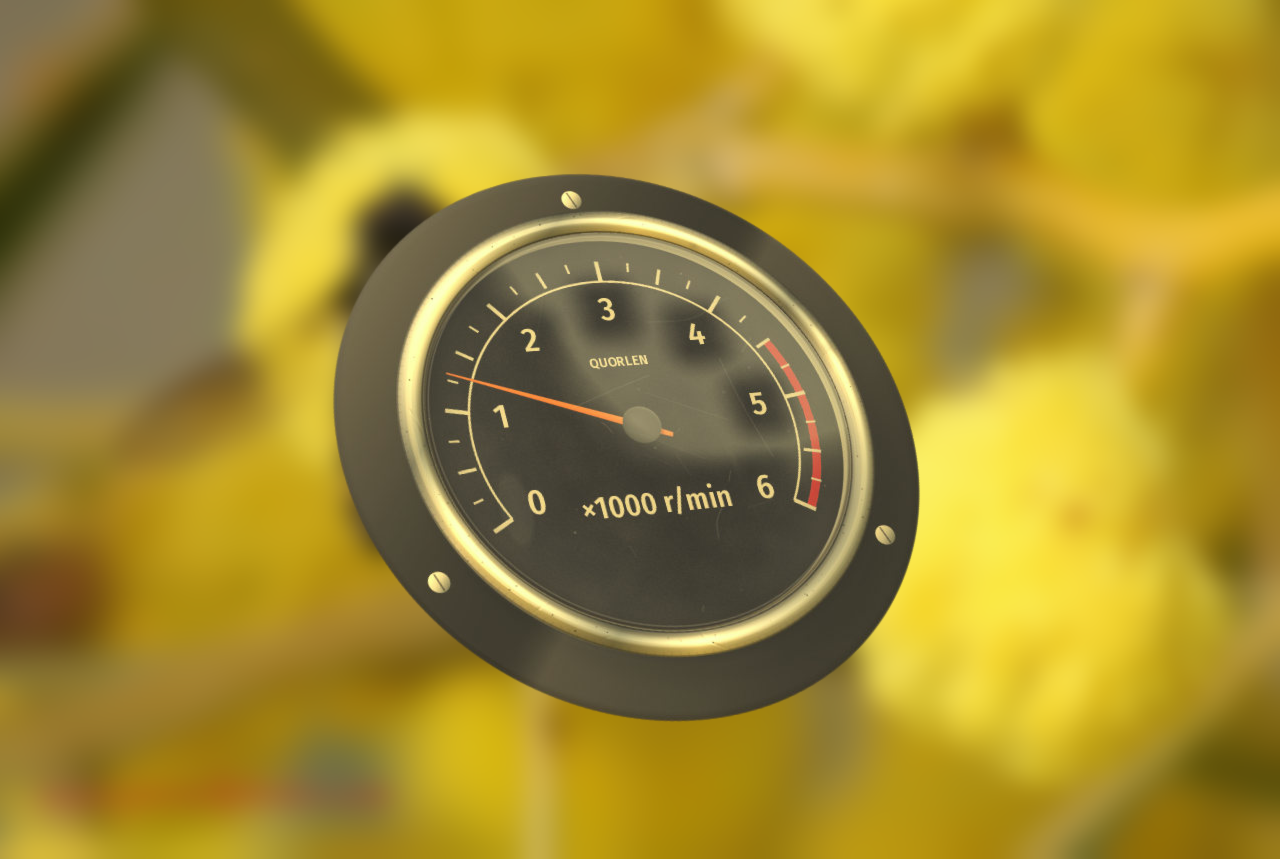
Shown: 1250 rpm
